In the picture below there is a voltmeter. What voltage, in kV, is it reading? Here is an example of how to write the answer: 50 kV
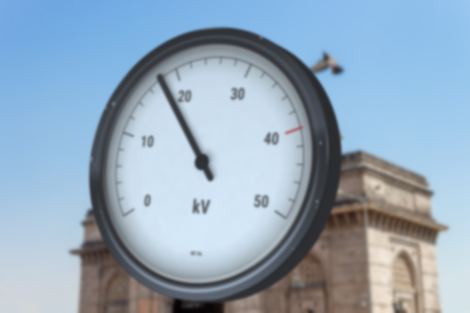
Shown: 18 kV
